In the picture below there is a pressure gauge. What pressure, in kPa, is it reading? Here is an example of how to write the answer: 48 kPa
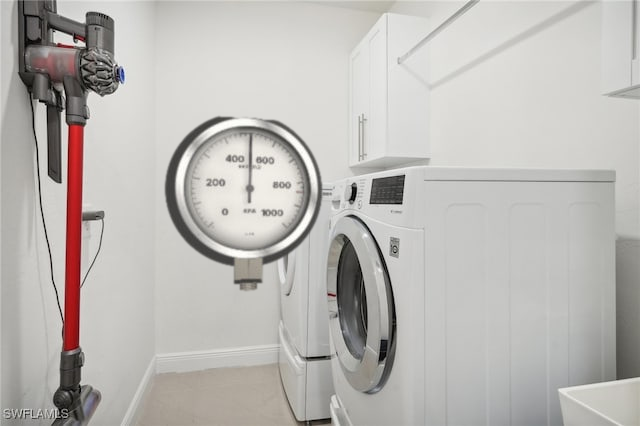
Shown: 500 kPa
